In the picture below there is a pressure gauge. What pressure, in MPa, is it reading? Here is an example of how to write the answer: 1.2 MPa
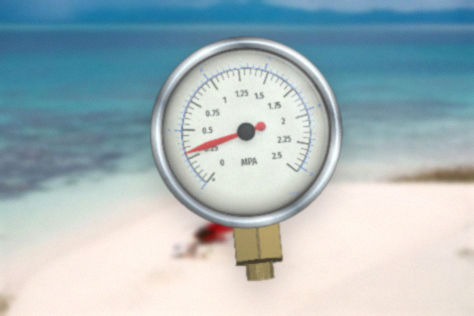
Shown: 0.3 MPa
